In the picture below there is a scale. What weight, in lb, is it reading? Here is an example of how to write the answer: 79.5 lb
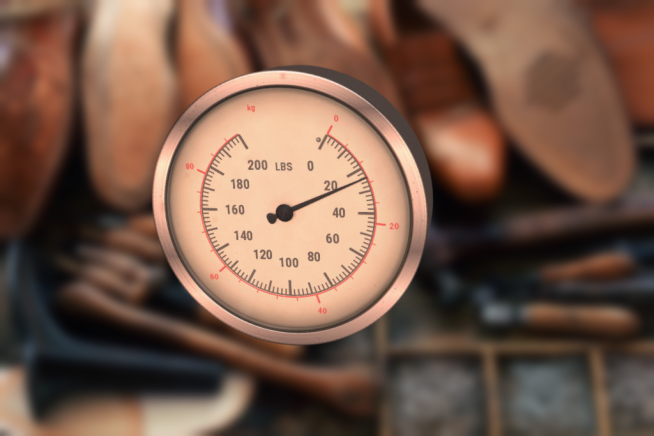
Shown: 24 lb
